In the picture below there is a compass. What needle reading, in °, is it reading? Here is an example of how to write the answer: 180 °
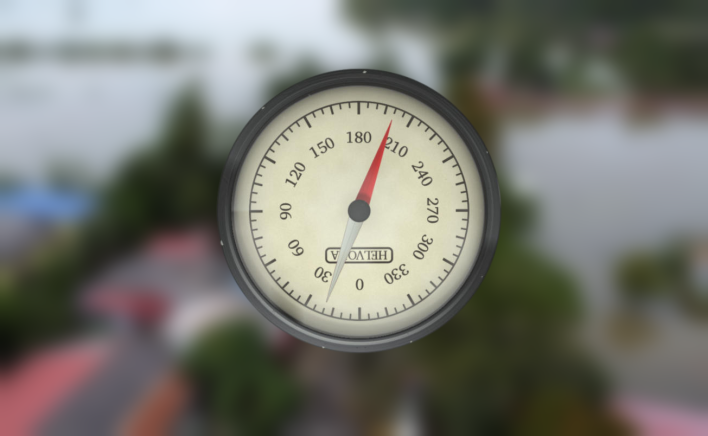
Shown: 200 °
